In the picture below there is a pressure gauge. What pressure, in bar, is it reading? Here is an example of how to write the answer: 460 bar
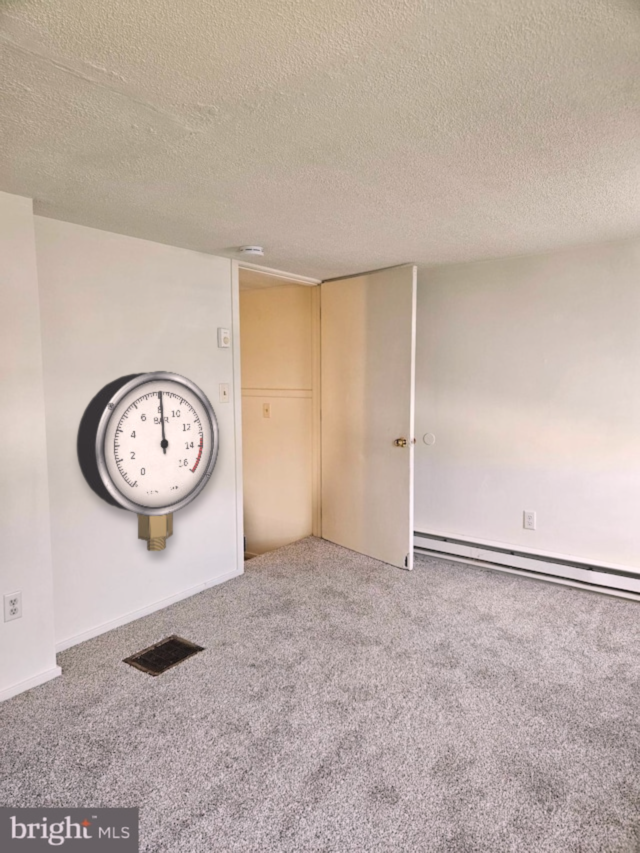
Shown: 8 bar
